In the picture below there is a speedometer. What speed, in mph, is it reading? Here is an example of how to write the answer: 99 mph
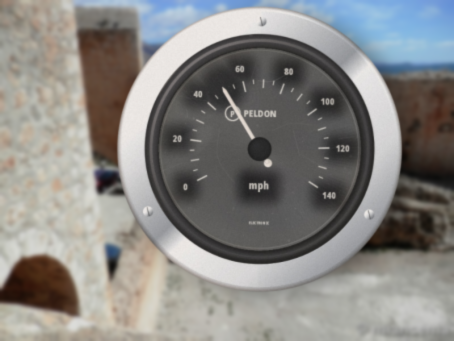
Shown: 50 mph
